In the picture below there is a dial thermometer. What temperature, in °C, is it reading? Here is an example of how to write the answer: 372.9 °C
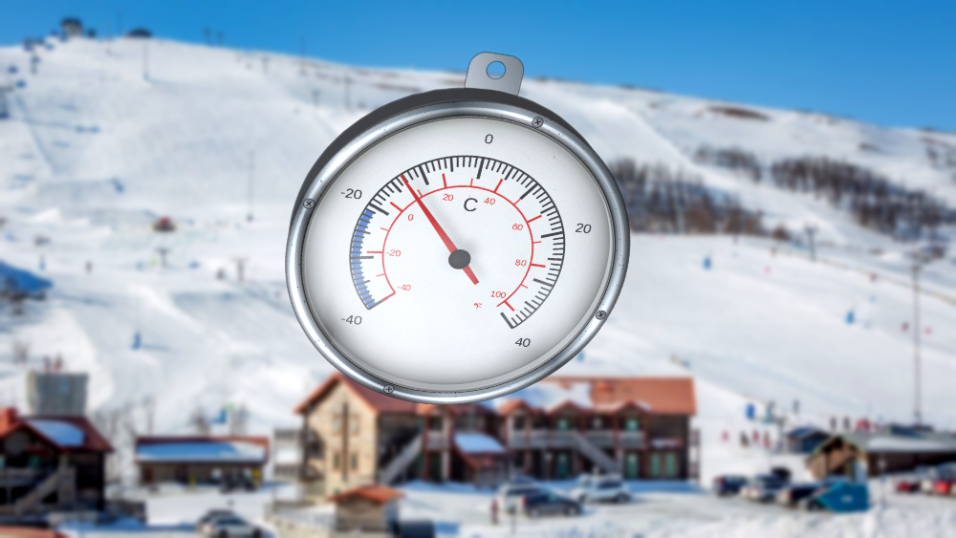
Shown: -13 °C
